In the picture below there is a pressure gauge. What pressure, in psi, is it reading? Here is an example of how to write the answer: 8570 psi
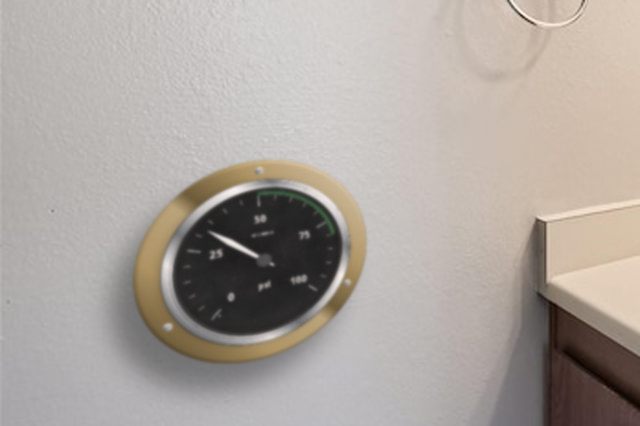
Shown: 32.5 psi
